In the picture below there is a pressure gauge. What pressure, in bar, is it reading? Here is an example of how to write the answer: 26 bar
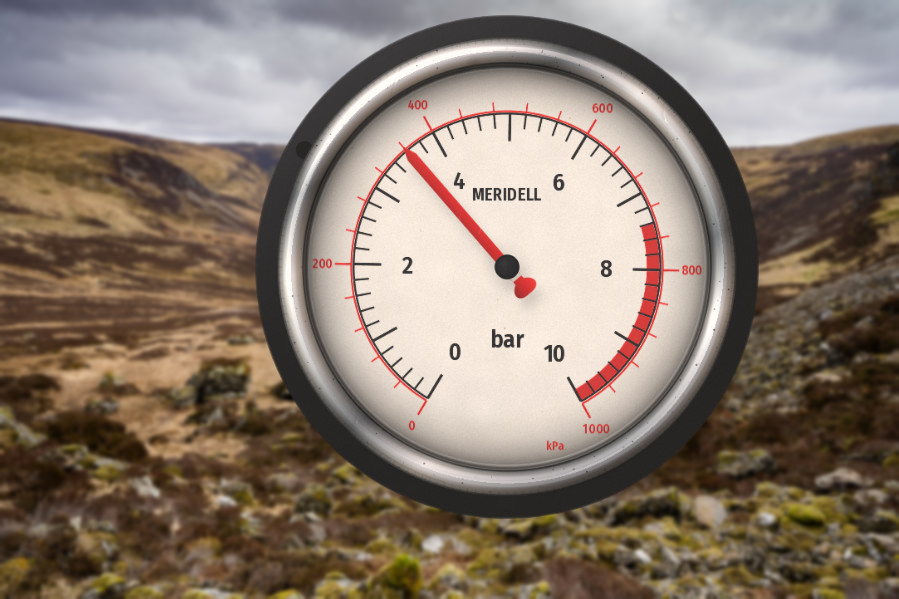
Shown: 3.6 bar
